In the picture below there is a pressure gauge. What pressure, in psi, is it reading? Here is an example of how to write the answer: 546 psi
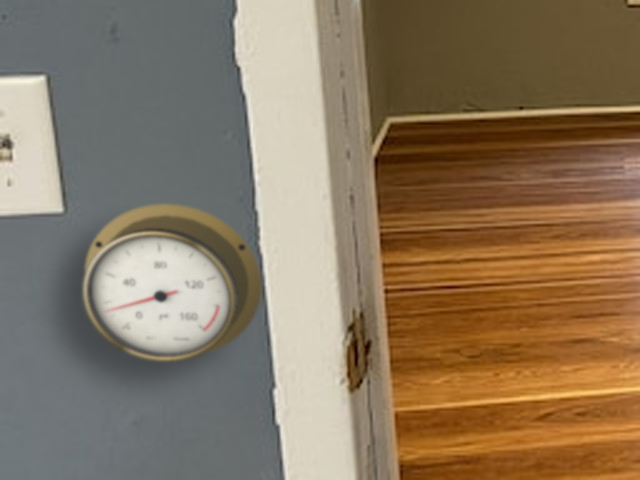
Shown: 15 psi
